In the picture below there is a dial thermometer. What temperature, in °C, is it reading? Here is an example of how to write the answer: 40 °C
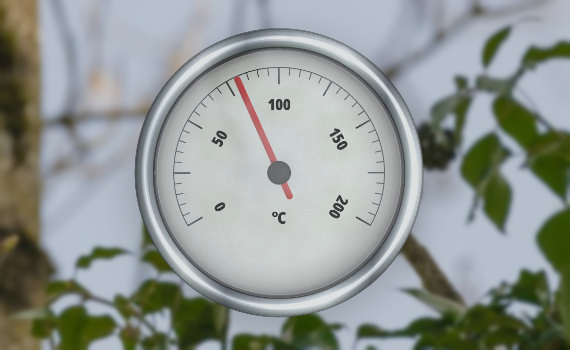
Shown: 80 °C
